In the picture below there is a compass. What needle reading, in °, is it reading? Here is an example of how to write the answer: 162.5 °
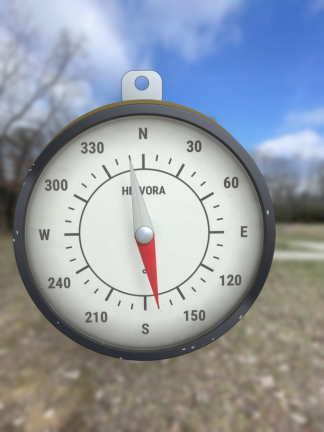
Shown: 170 °
